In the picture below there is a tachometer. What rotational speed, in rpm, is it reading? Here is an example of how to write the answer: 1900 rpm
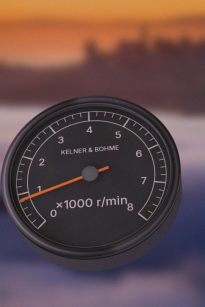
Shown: 800 rpm
